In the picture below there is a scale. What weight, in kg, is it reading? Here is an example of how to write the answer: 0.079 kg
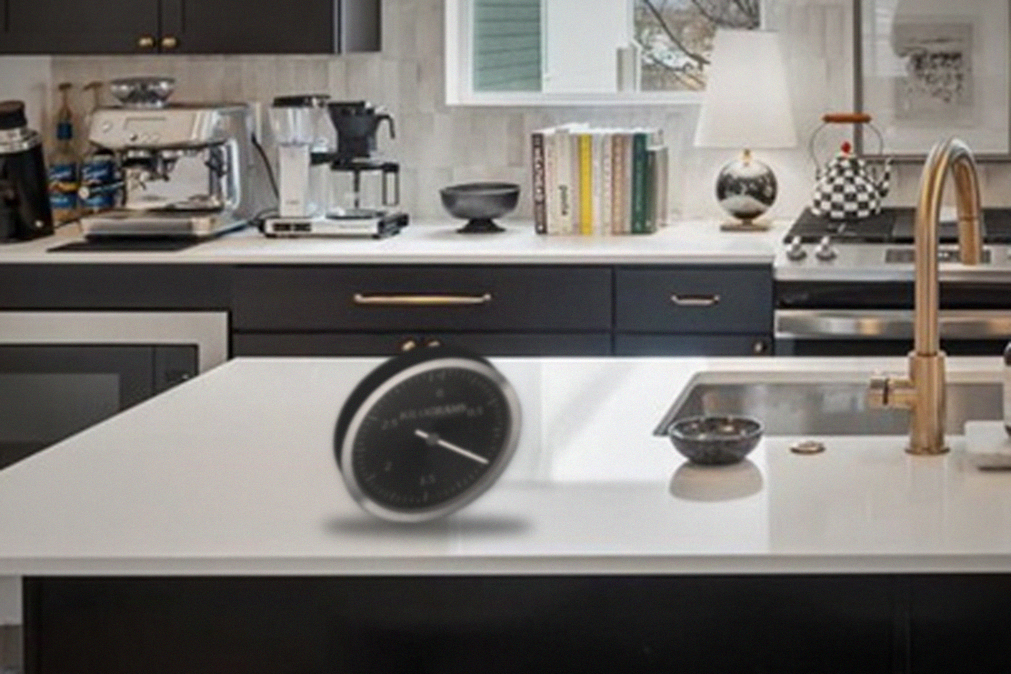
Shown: 1 kg
